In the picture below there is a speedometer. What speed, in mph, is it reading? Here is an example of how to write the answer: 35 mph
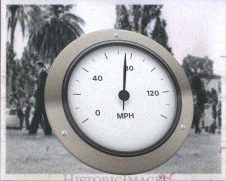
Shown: 75 mph
